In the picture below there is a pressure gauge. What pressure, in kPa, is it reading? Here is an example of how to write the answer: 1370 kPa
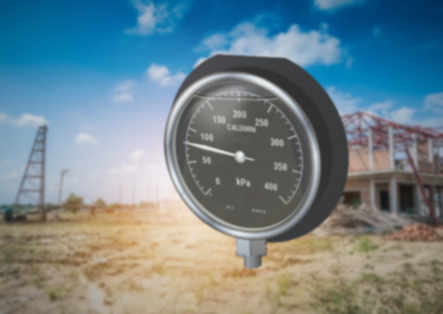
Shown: 80 kPa
